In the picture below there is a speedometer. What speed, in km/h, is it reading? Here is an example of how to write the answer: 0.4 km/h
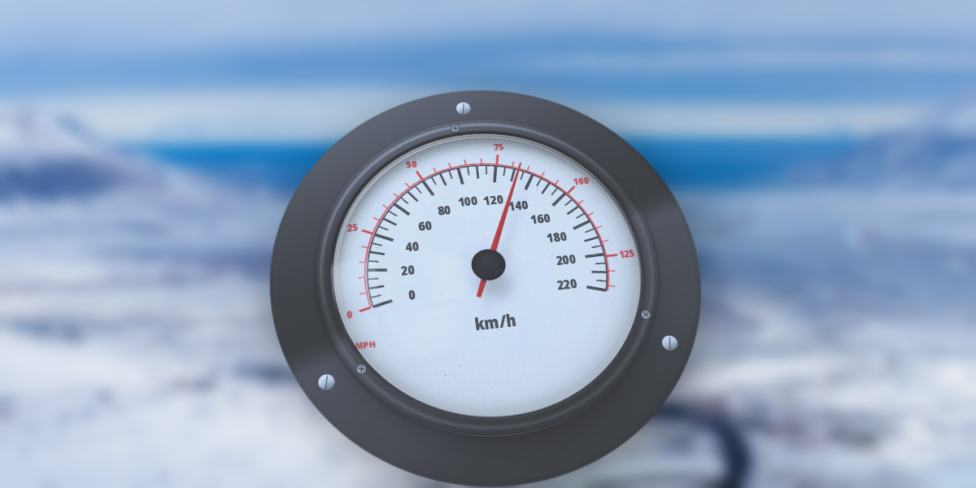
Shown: 132.5 km/h
